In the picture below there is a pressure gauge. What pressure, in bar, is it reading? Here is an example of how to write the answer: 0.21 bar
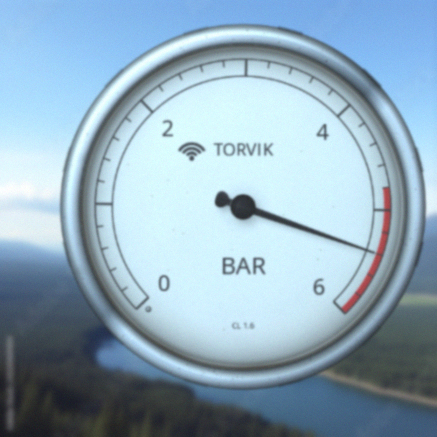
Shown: 5.4 bar
